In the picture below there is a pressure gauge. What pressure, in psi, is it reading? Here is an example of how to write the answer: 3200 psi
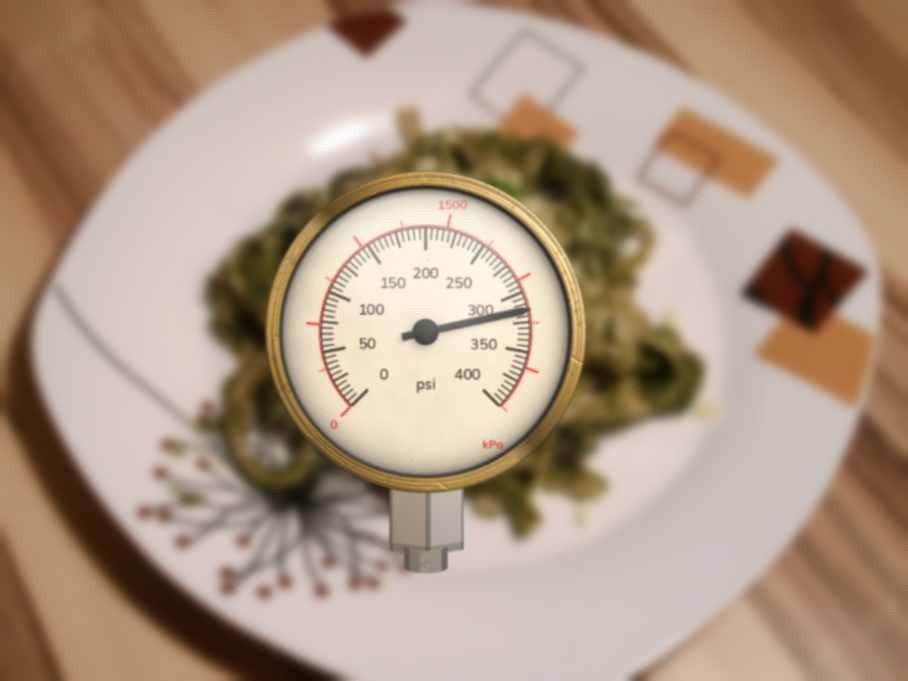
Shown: 315 psi
